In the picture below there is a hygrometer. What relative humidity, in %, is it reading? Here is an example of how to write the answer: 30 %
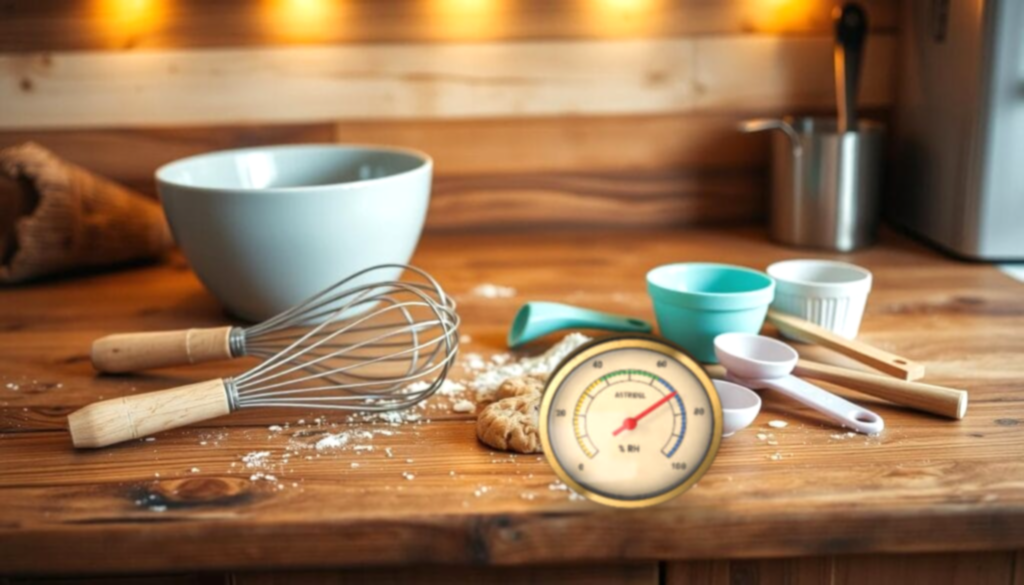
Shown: 70 %
